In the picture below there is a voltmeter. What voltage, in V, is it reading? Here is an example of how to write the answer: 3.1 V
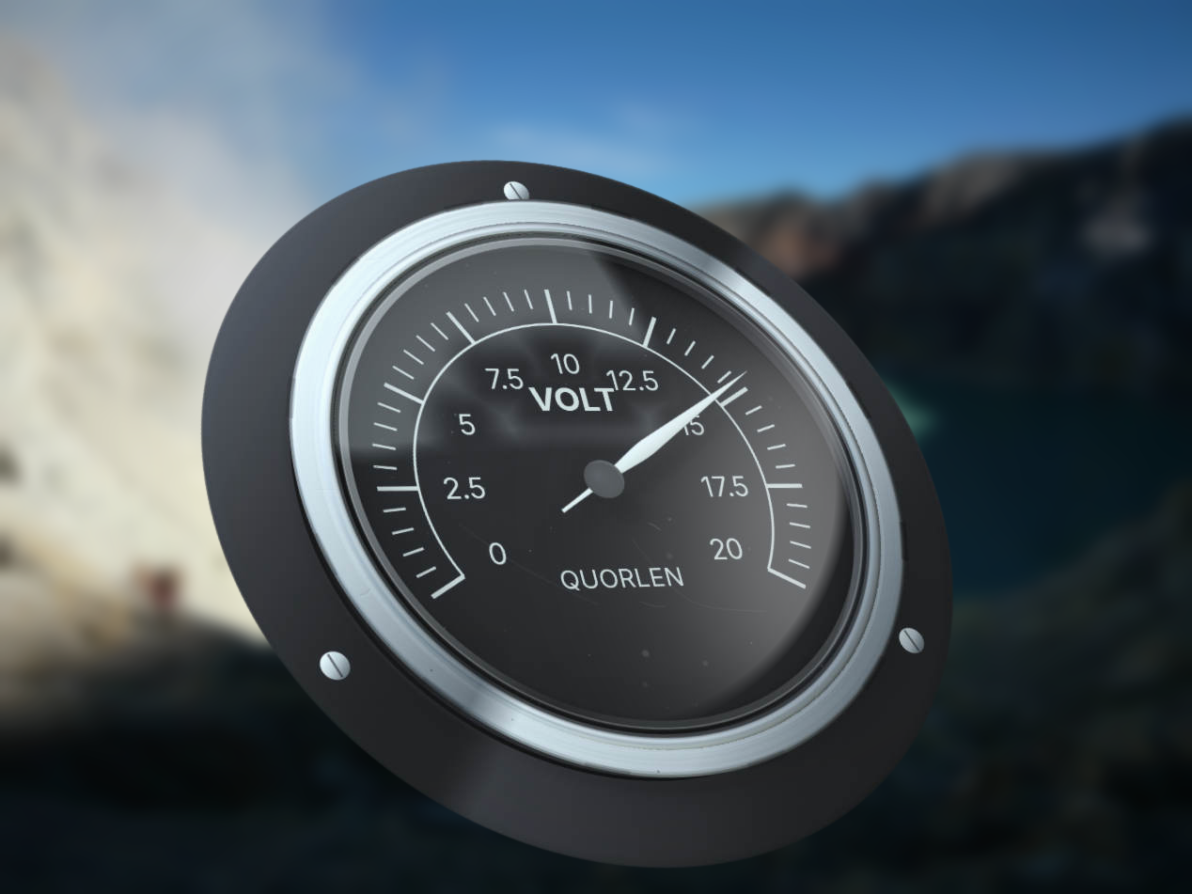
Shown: 14.75 V
